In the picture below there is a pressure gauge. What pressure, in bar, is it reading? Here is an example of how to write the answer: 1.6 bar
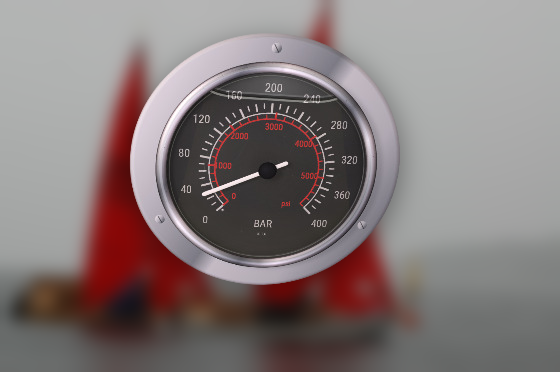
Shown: 30 bar
